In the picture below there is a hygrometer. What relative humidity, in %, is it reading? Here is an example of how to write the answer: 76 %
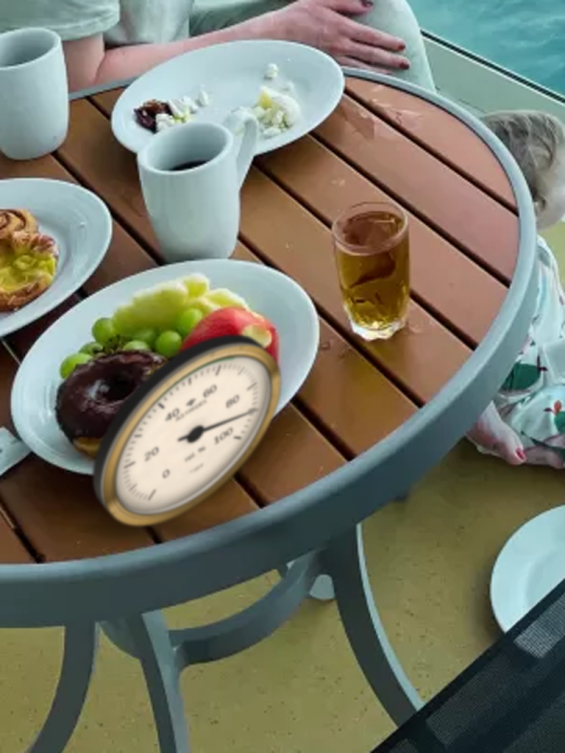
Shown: 90 %
